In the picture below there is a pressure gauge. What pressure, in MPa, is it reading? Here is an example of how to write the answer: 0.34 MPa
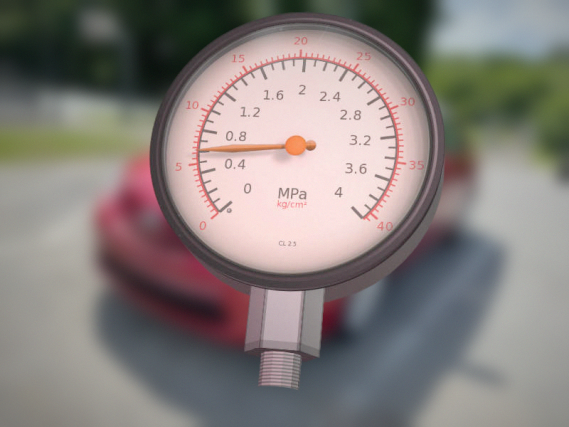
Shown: 0.6 MPa
